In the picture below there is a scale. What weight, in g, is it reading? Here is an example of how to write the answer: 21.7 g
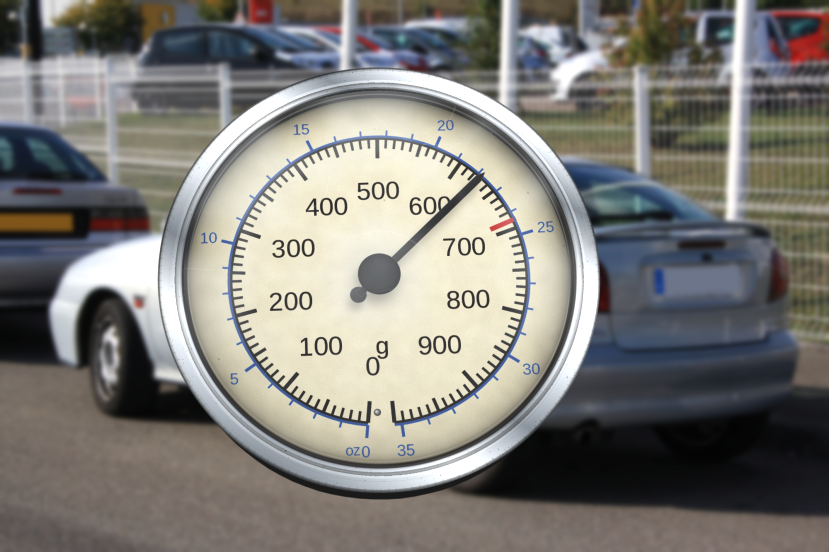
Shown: 630 g
